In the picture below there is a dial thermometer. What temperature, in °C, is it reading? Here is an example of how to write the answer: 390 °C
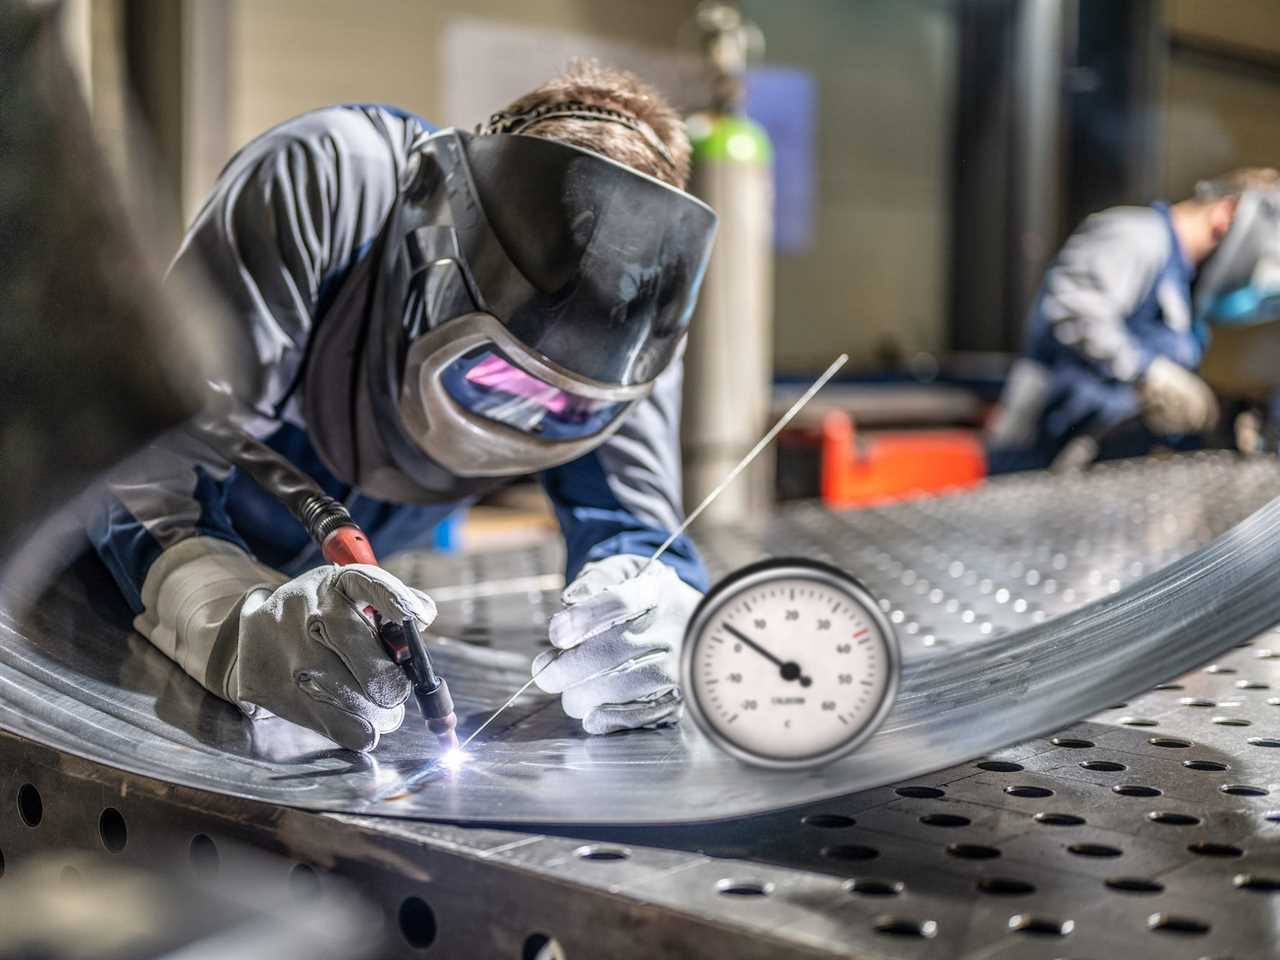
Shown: 4 °C
